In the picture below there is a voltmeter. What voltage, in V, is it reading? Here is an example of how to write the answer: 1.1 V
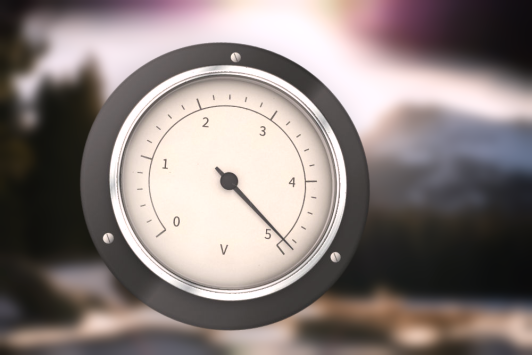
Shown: 4.9 V
